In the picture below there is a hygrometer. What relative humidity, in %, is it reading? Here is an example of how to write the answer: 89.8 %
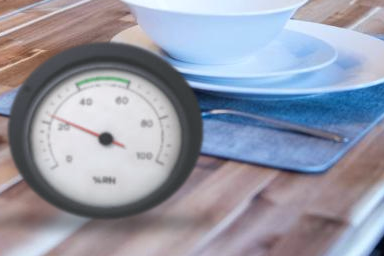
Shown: 24 %
